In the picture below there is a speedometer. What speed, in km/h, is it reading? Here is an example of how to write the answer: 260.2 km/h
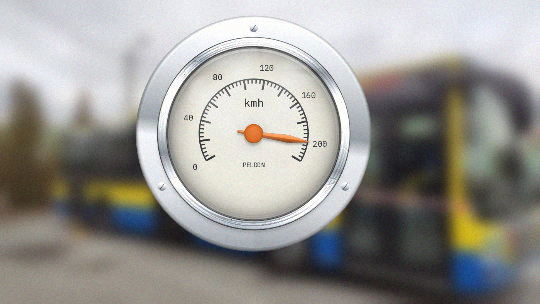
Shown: 200 km/h
